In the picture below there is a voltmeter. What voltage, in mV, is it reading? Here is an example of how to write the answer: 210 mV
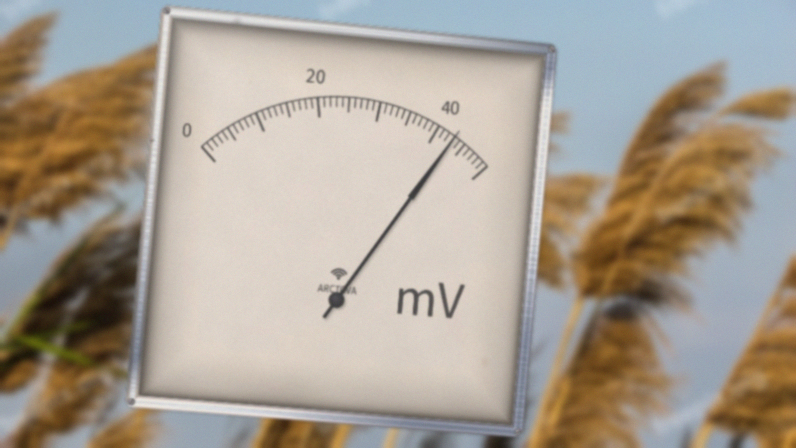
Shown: 43 mV
